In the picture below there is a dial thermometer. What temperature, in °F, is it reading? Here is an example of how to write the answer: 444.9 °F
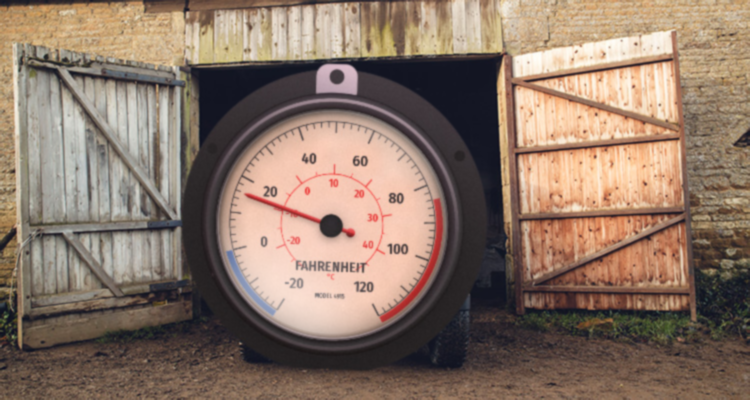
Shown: 16 °F
